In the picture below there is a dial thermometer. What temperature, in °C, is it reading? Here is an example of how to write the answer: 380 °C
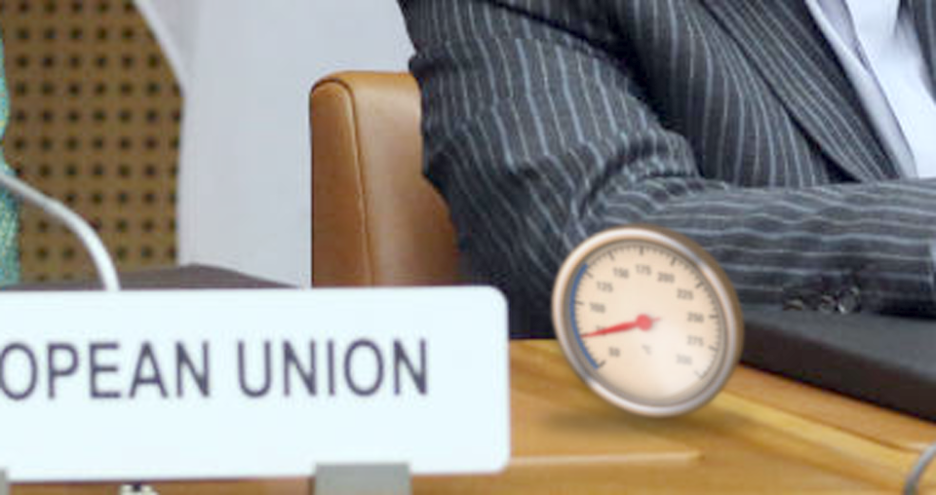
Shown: 75 °C
